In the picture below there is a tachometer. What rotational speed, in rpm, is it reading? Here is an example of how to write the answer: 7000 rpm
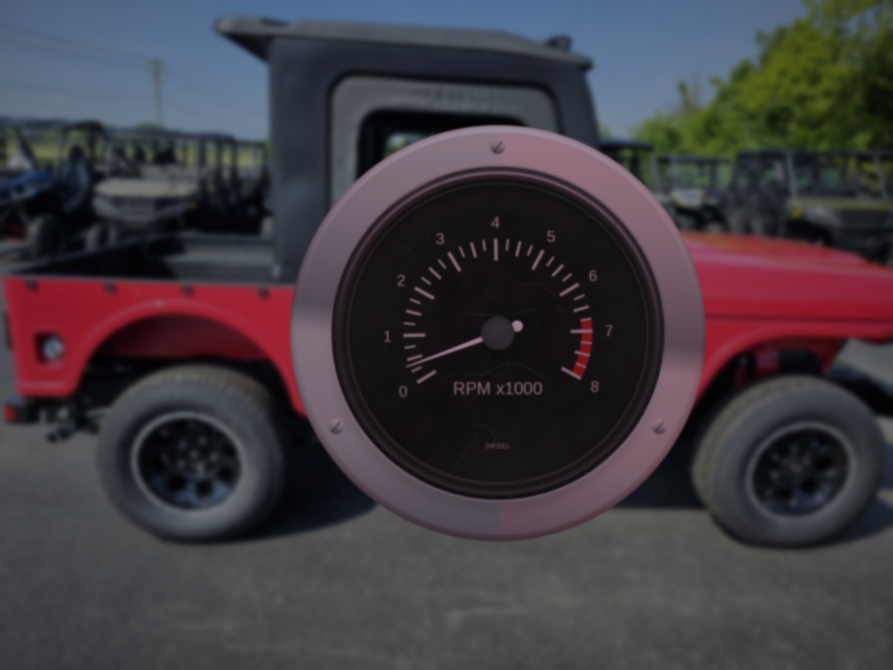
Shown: 375 rpm
